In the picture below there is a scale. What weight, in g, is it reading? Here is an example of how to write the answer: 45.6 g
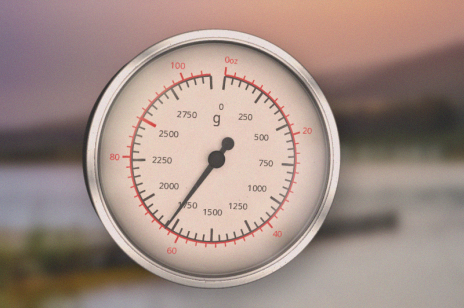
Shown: 1800 g
